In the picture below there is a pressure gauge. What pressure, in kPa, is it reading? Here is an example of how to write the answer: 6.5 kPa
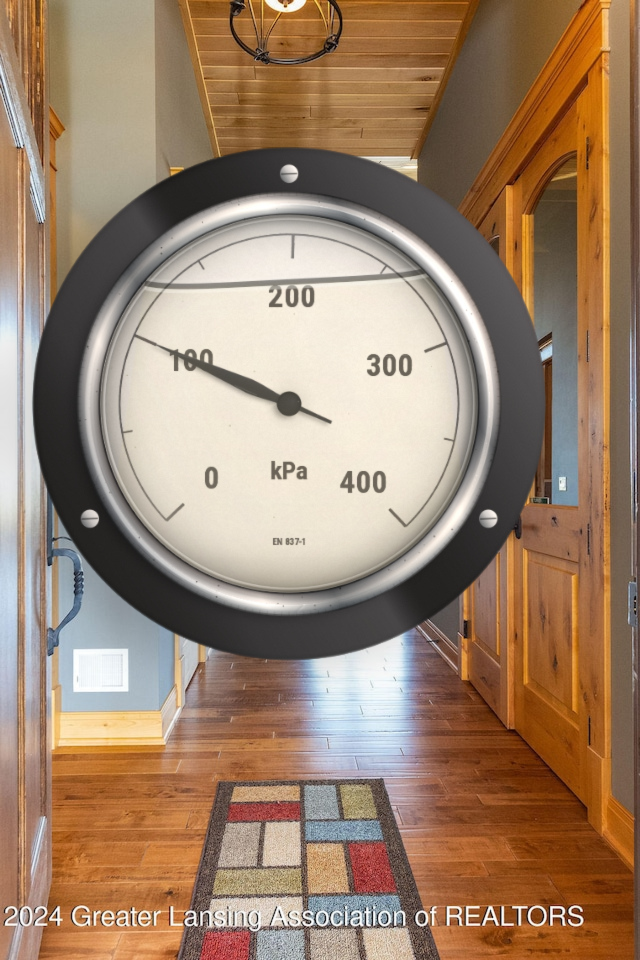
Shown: 100 kPa
